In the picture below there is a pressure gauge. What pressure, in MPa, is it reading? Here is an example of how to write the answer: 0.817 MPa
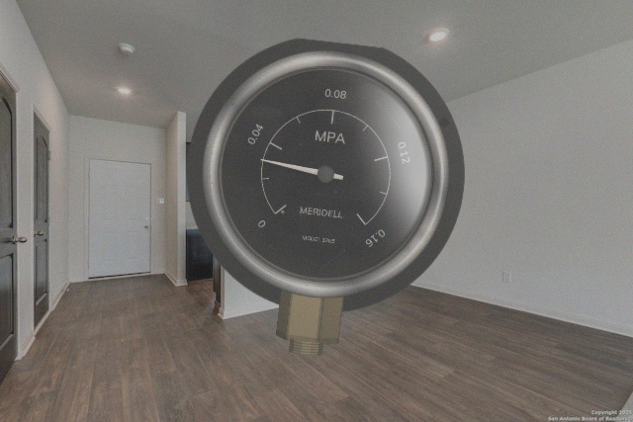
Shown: 0.03 MPa
